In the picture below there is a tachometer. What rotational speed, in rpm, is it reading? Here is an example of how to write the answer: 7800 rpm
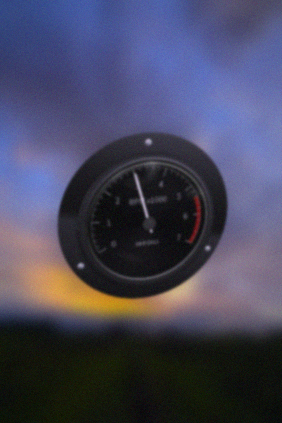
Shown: 3000 rpm
